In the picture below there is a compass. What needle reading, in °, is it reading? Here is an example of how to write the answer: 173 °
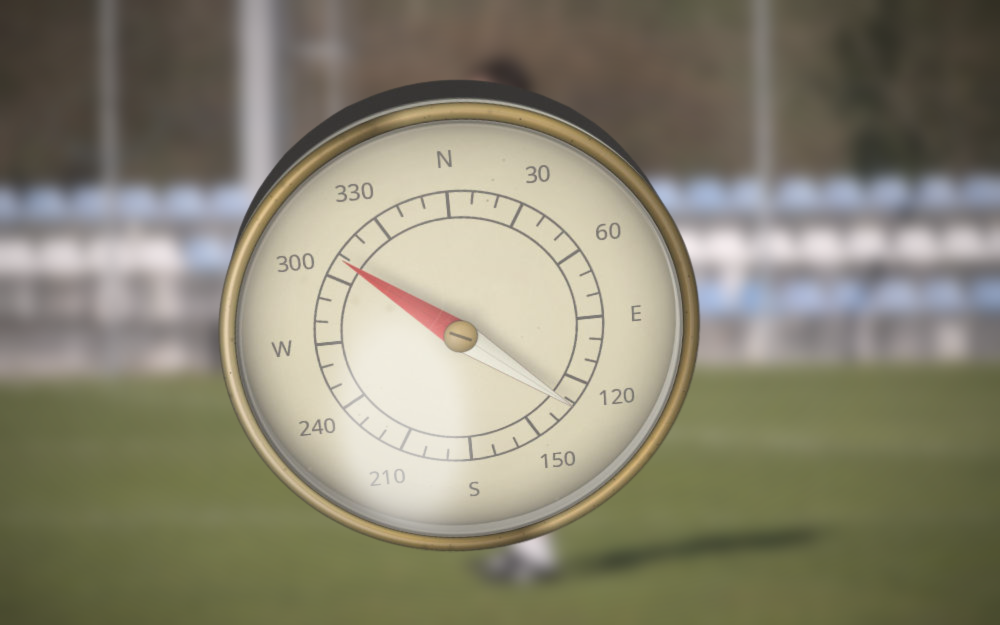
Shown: 310 °
